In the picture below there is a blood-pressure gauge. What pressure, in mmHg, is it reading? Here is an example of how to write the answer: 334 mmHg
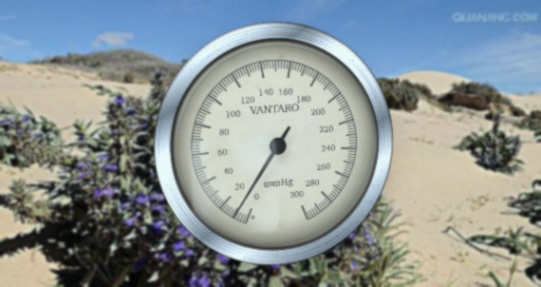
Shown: 10 mmHg
